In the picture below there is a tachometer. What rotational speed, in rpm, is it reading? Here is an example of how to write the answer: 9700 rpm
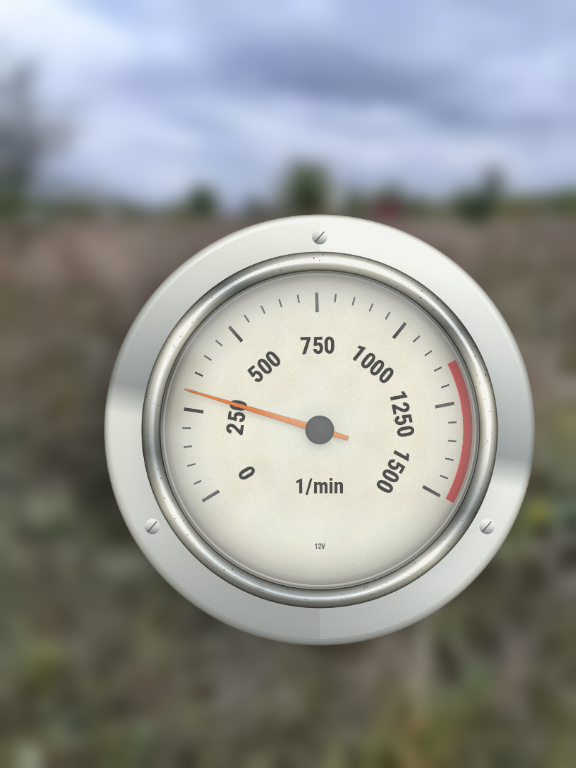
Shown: 300 rpm
